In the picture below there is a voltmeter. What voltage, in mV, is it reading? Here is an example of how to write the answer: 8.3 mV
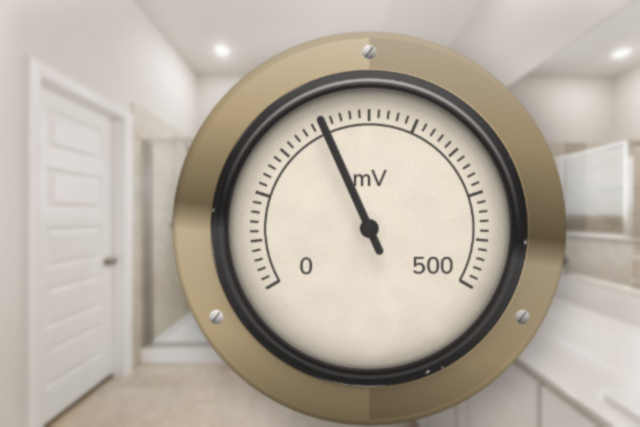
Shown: 200 mV
